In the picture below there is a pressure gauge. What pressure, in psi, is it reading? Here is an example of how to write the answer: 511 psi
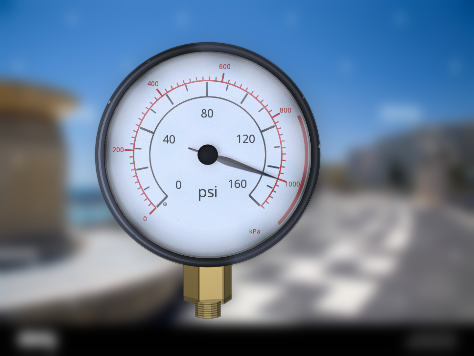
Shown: 145 psi
